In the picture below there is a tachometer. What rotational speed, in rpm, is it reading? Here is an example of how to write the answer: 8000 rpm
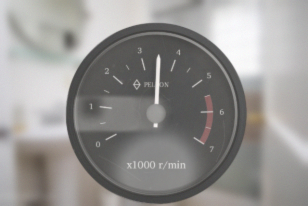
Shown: 3500 rpm
